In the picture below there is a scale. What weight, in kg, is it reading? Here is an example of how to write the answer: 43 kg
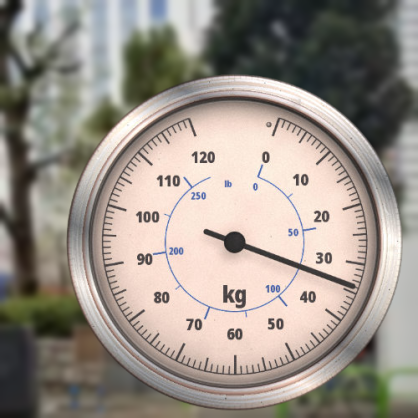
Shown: 34 kg
